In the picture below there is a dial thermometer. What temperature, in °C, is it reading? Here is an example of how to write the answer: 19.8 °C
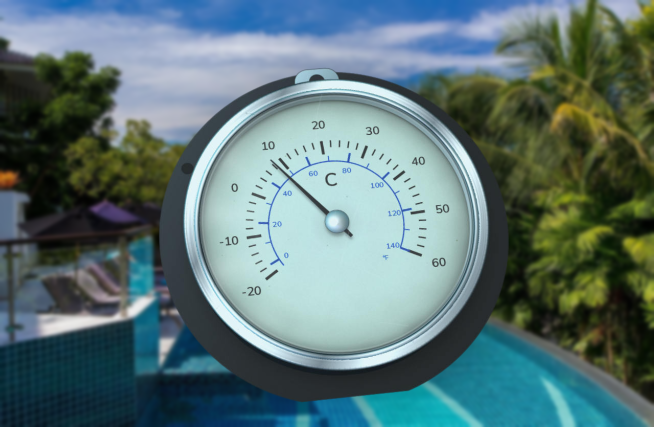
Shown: 8 °C
